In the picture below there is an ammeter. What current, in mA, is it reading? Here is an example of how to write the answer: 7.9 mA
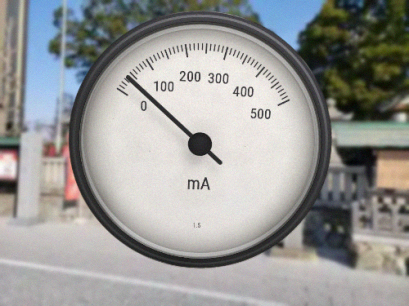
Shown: 40 mA
